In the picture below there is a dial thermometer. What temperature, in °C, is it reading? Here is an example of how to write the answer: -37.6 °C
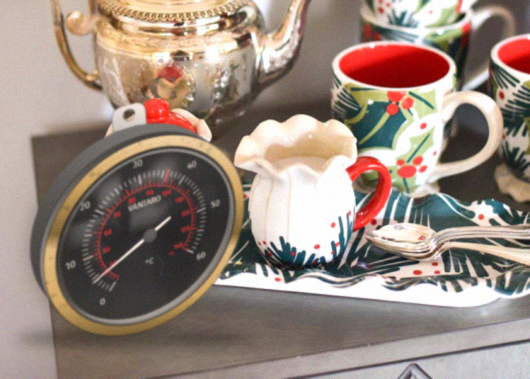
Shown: 5 °C
